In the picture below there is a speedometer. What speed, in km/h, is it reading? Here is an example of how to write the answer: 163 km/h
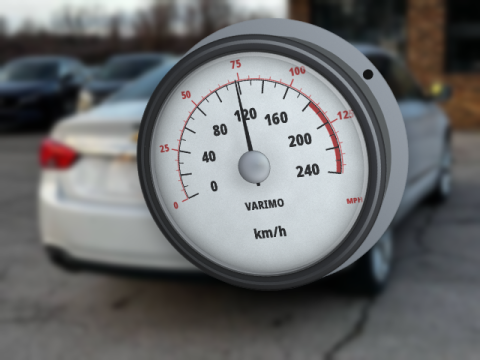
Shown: 120 km/h
